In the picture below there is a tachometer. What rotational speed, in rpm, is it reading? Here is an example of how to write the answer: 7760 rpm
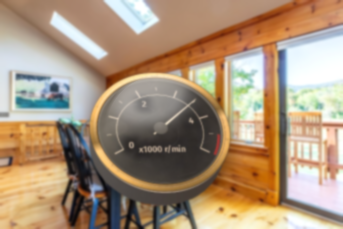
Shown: 3500 rpm
